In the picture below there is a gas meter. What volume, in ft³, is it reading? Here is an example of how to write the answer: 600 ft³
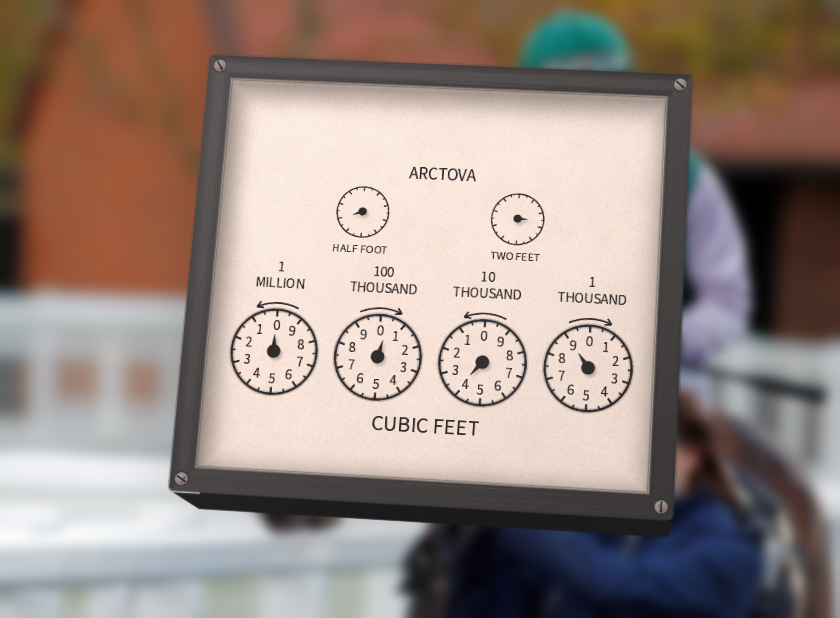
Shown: 3900 ft³
